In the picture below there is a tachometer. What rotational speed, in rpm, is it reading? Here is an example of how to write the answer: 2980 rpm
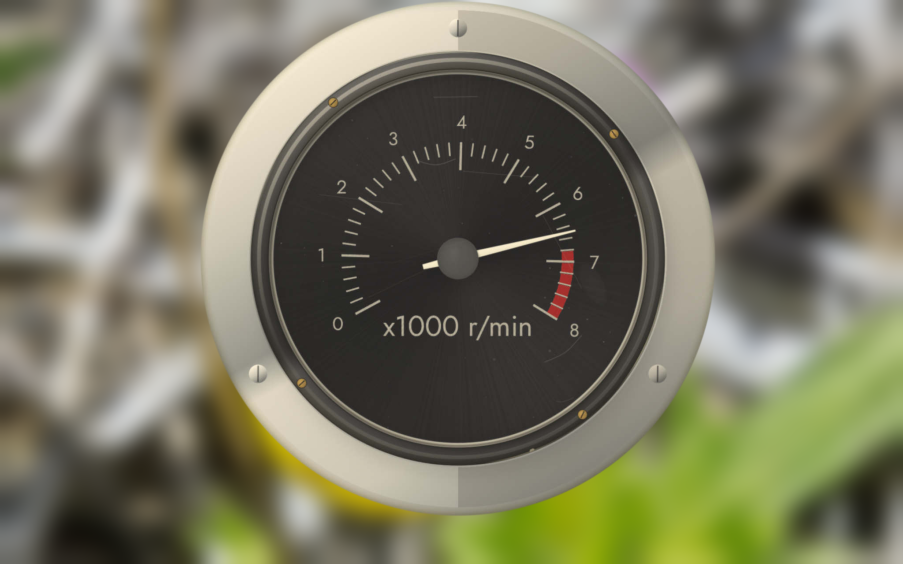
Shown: 6500 rpm
